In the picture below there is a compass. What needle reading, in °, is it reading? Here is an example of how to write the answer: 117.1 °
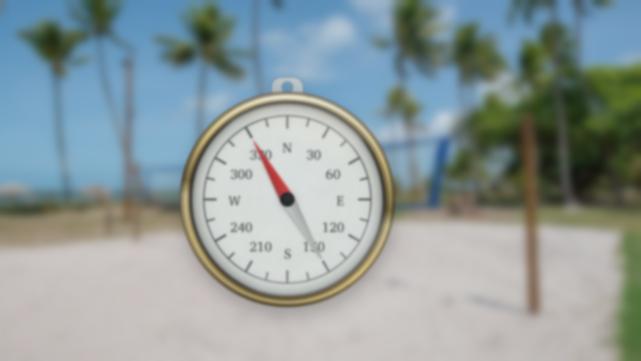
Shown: 330 °
